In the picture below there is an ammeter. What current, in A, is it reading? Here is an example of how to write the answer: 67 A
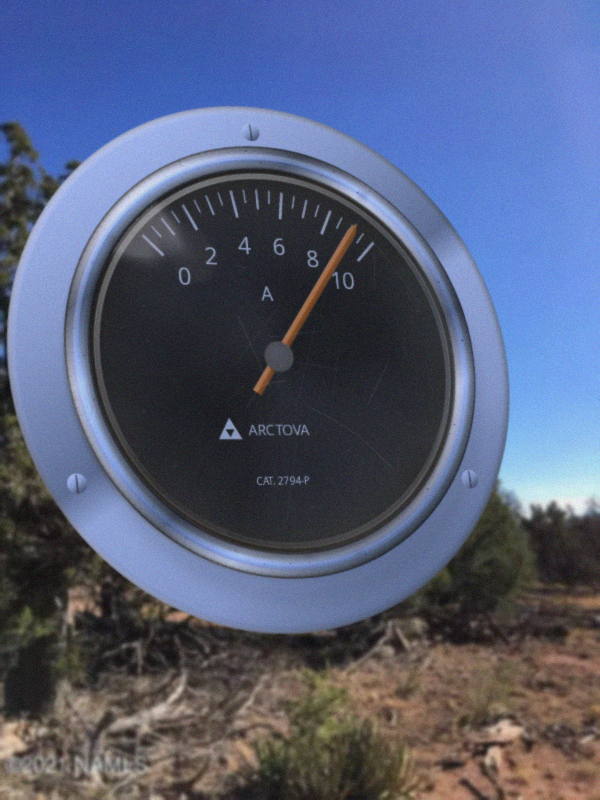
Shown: 9 A
